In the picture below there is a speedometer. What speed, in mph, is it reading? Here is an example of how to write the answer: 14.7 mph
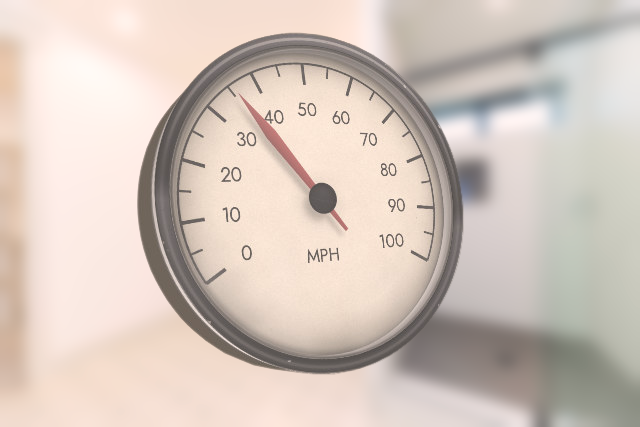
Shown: 35 mph
